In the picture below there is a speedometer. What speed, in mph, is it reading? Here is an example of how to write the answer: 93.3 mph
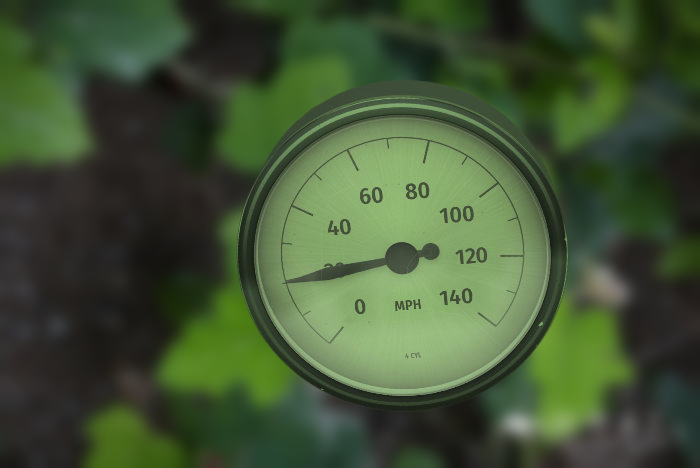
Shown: 20 mph
